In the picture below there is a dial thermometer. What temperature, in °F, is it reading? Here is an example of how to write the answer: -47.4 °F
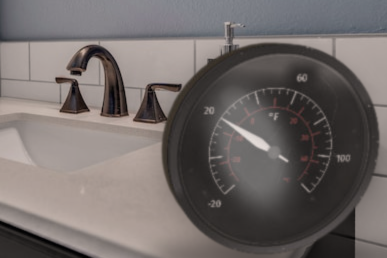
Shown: 20 °F
